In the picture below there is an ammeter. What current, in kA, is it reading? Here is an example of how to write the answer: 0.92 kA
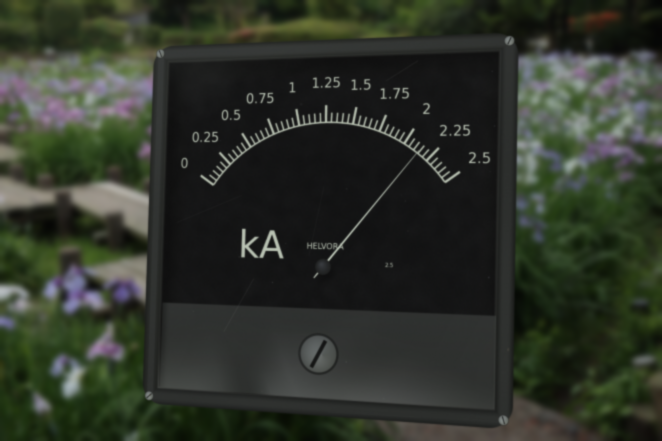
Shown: 2.15 kA
